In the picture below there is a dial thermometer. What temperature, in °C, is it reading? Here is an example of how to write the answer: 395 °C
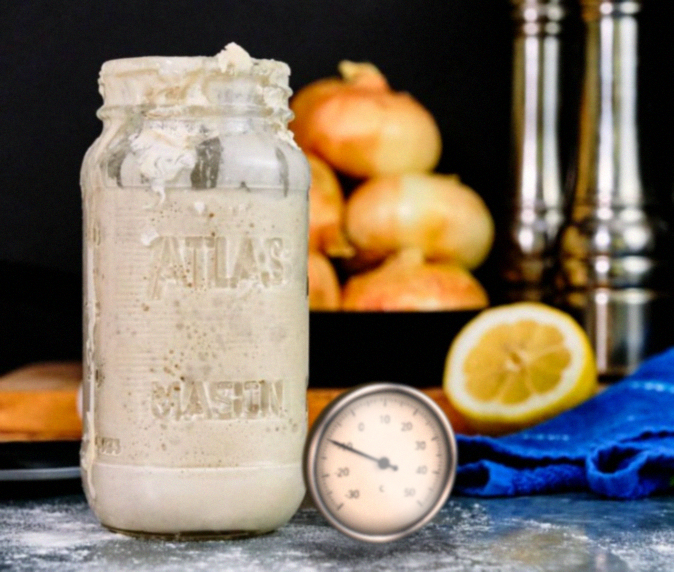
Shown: -10 °C
